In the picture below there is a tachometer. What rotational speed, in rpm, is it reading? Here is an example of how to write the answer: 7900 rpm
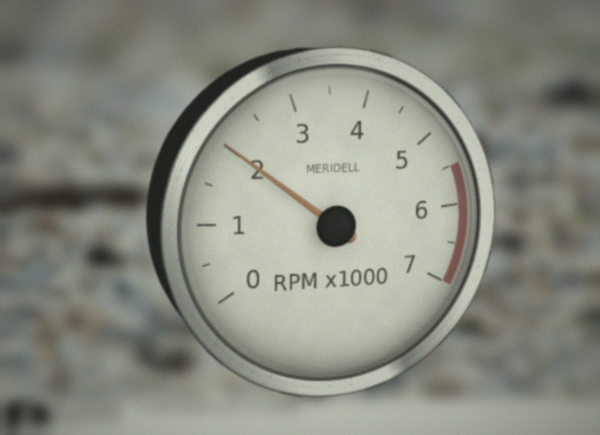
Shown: 2000 rpm
